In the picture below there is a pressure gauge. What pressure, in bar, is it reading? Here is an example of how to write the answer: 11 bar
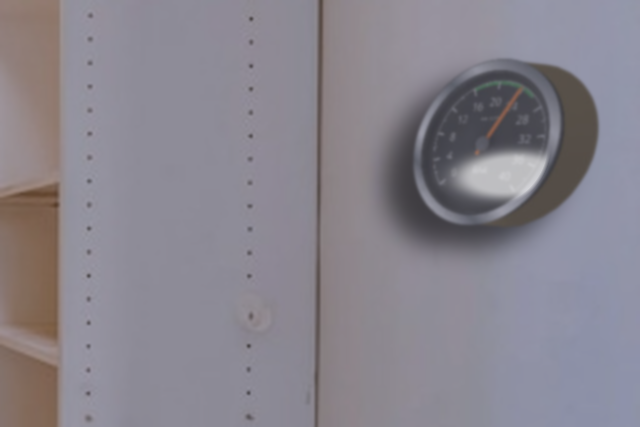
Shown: 24 bar
